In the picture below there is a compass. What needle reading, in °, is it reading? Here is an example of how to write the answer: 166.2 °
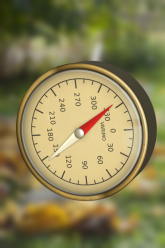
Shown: 325 °
